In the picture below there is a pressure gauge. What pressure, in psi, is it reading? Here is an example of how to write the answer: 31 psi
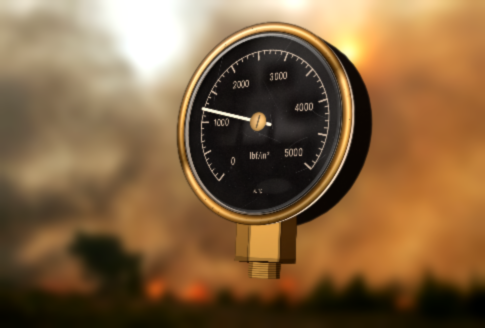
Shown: 1200 psi
